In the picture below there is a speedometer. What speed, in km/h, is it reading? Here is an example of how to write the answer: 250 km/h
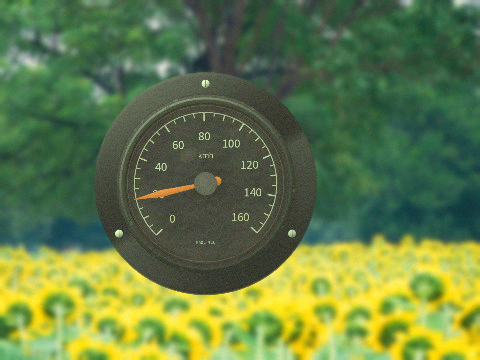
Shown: 20 km/h
